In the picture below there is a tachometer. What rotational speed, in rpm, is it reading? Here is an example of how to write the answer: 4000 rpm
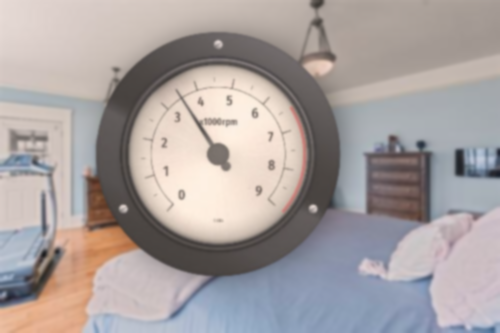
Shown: 3500 rpm
